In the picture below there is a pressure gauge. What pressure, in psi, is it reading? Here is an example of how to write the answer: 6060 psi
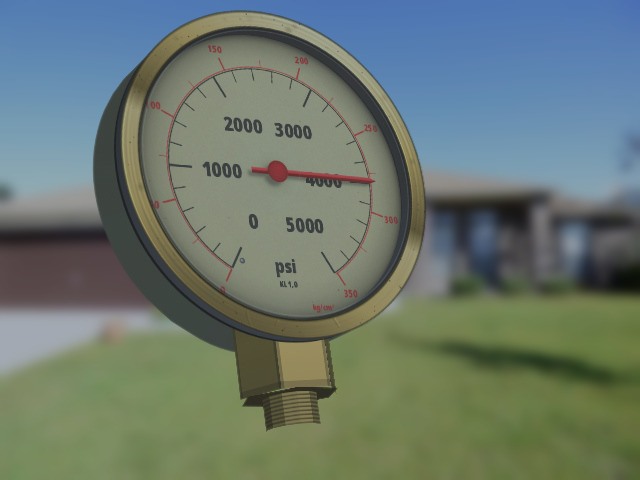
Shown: 4000 psi
